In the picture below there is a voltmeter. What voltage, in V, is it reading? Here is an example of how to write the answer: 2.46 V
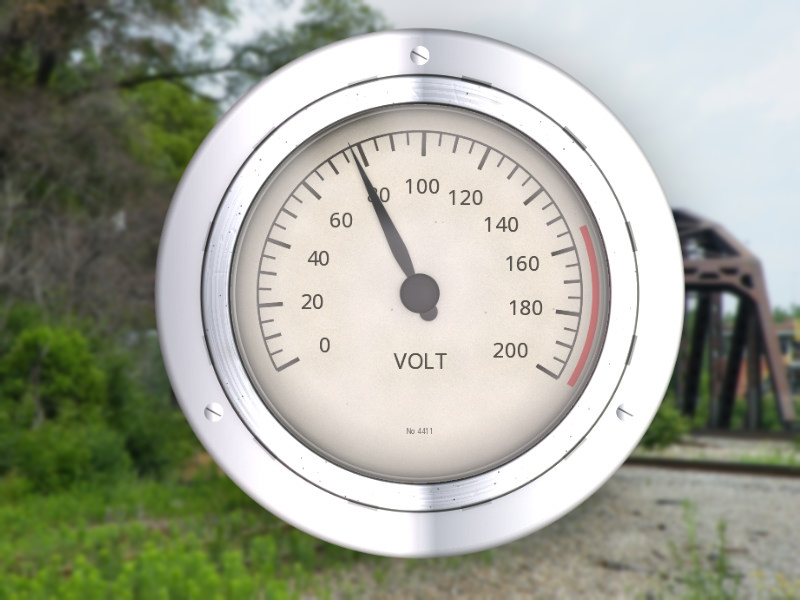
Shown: 77.5 V
